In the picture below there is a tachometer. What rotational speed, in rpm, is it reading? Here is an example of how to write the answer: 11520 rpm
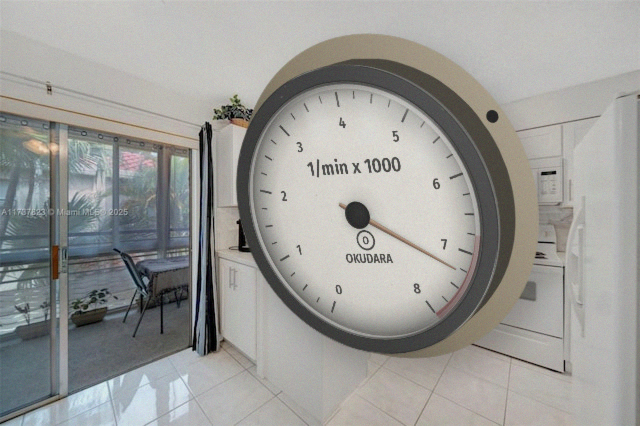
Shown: 7250 rpm
